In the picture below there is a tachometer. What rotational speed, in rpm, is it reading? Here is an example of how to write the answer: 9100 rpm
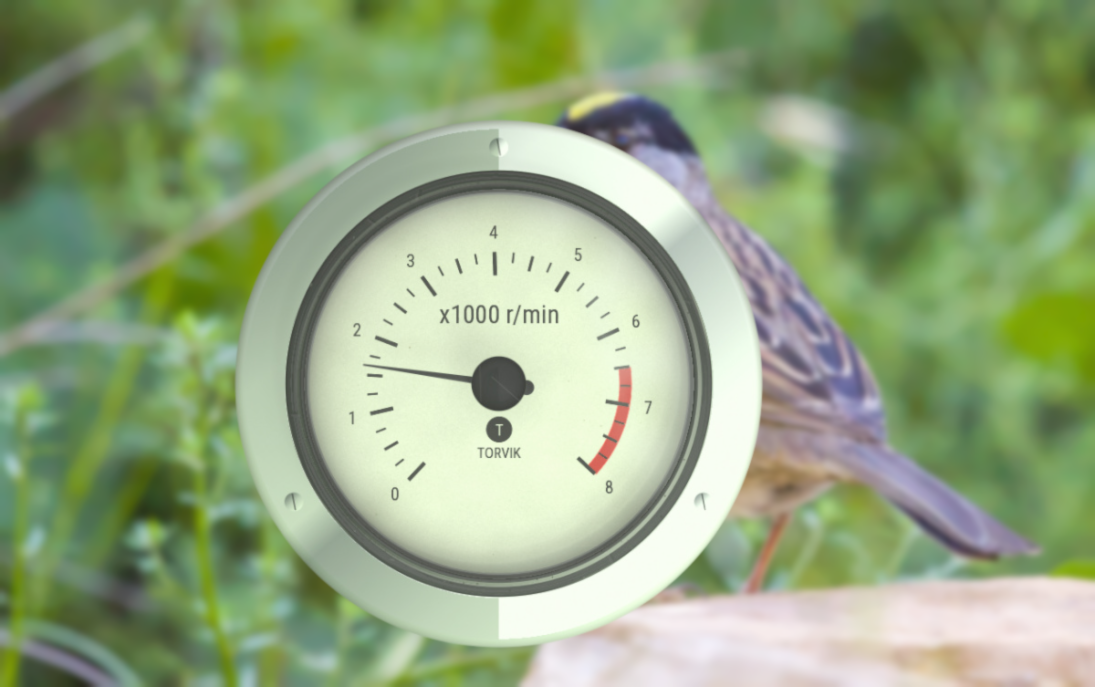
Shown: 1625 rpm
